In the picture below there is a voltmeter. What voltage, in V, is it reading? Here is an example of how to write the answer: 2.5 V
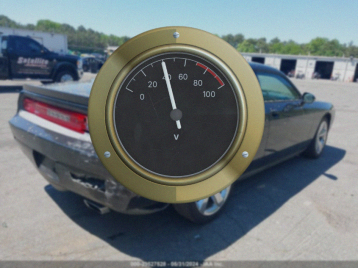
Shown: 40 V
